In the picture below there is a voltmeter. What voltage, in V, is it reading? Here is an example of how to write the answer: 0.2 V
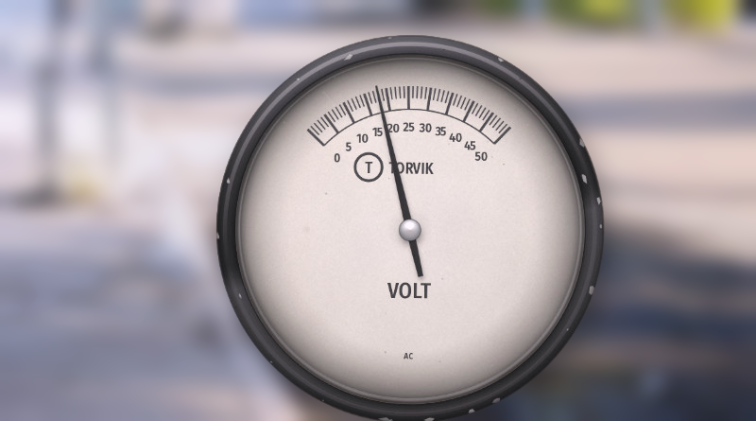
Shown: 18 V
